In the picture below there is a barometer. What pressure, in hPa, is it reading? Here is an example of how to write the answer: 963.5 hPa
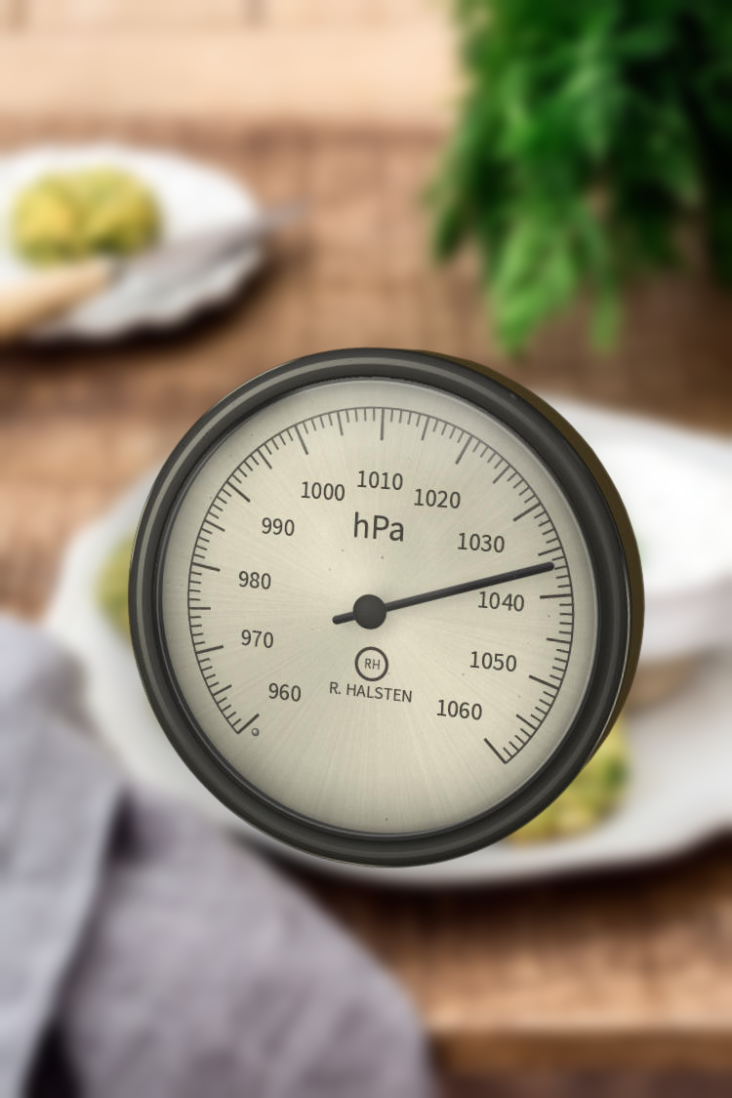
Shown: 1036.5 hPa
